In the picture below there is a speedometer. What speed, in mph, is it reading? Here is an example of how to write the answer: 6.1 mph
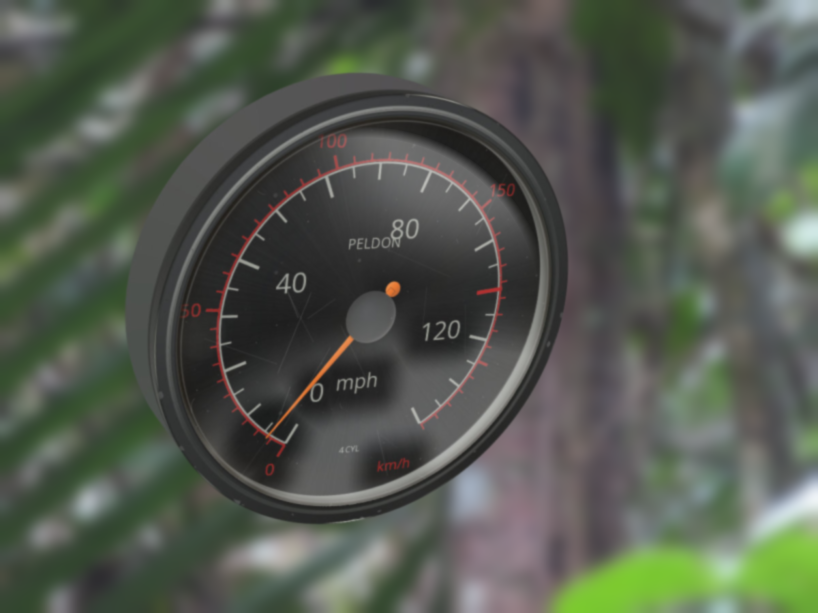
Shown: 5 mph
